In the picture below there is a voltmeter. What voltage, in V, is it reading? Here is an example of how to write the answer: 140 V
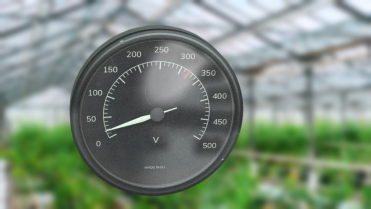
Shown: 20 V
